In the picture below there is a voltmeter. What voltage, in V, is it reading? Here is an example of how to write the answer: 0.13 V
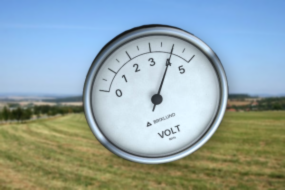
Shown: 4 V
